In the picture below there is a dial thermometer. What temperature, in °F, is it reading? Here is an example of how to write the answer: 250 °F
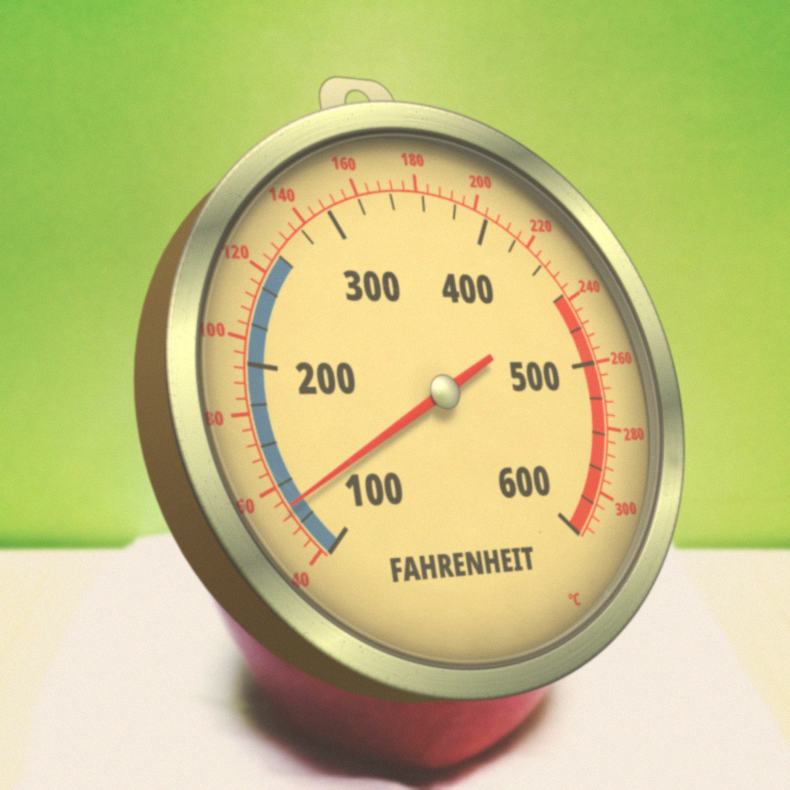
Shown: 130 °F
